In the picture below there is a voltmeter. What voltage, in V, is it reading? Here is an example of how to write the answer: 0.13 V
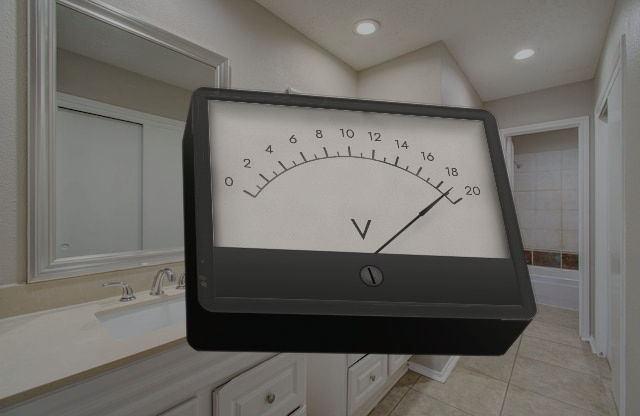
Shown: 19 V
